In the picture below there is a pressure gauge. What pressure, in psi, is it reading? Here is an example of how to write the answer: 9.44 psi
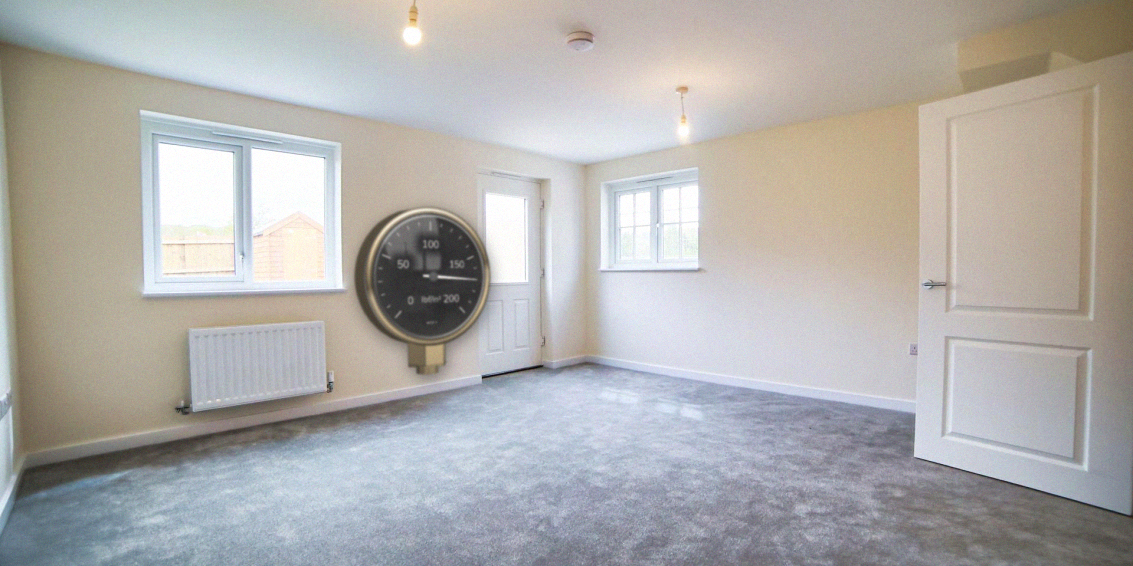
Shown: 170 psi
